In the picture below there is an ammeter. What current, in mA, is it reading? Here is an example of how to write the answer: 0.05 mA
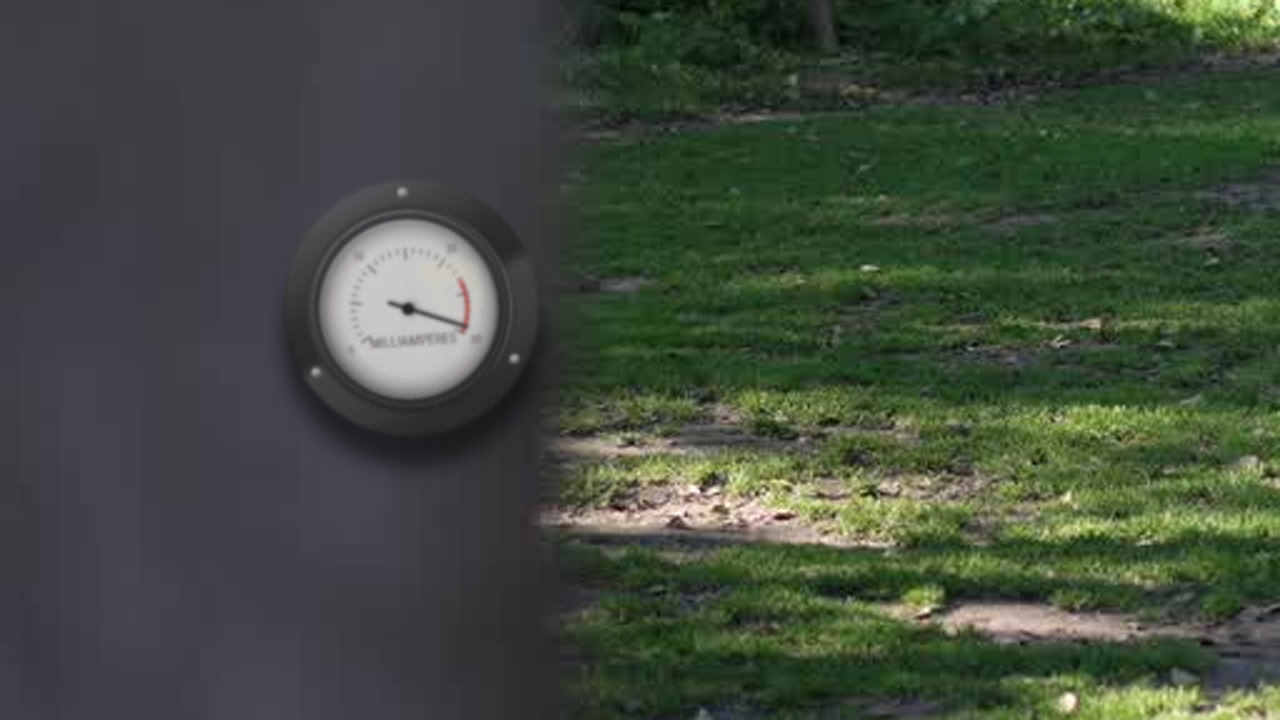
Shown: 29 mA
